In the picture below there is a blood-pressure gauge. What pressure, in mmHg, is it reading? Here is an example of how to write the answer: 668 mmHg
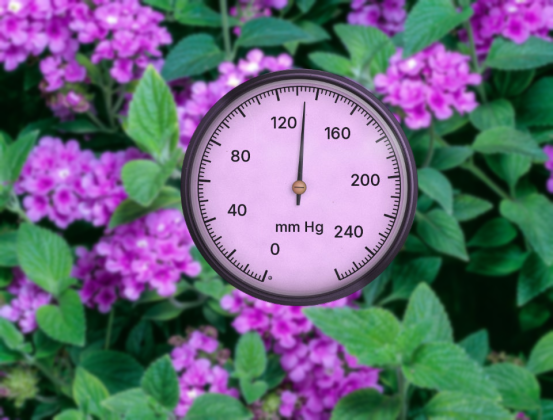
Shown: 134 mmHg
